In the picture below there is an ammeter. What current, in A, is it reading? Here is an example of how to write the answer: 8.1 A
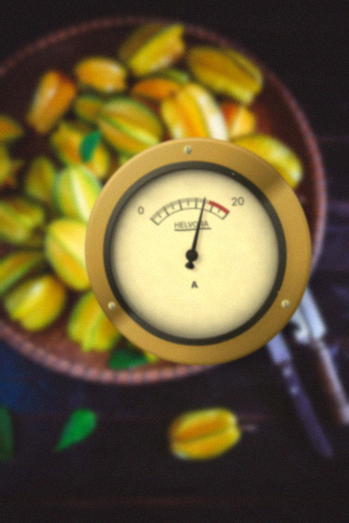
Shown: 14 A
